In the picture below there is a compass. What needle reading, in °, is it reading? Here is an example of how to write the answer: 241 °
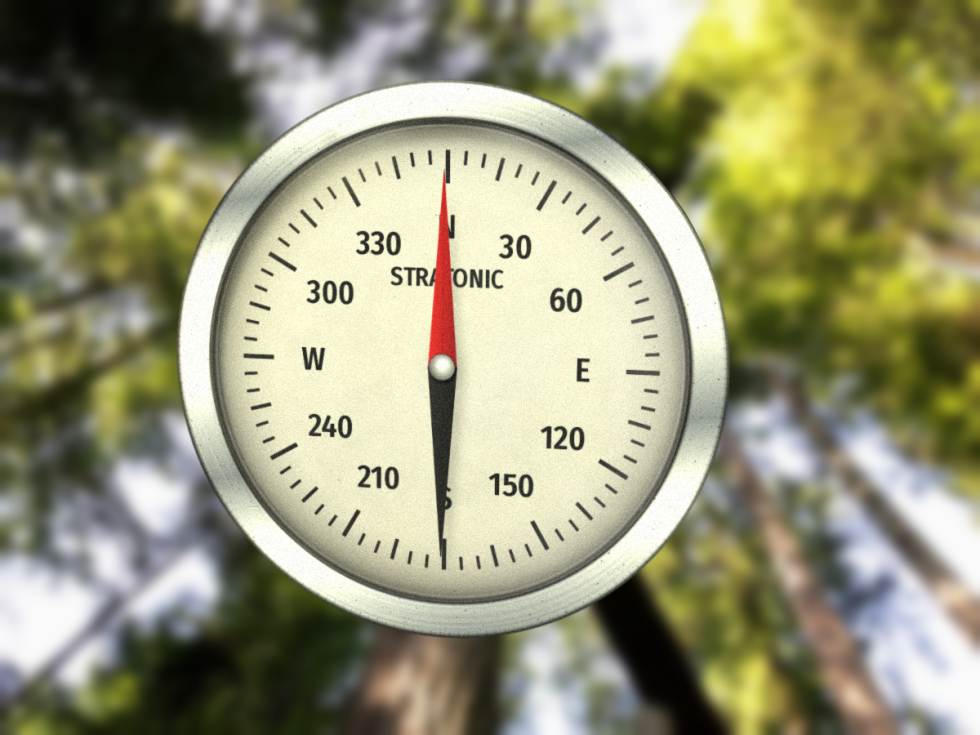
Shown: 0 °
